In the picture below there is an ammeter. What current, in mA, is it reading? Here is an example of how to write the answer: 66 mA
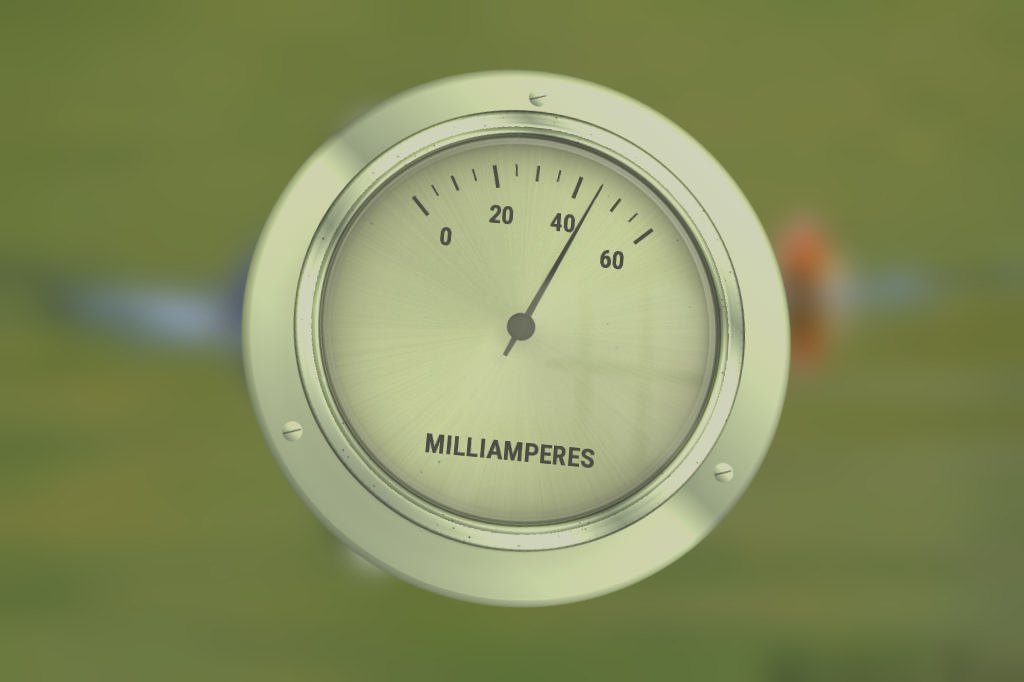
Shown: 45 mA
